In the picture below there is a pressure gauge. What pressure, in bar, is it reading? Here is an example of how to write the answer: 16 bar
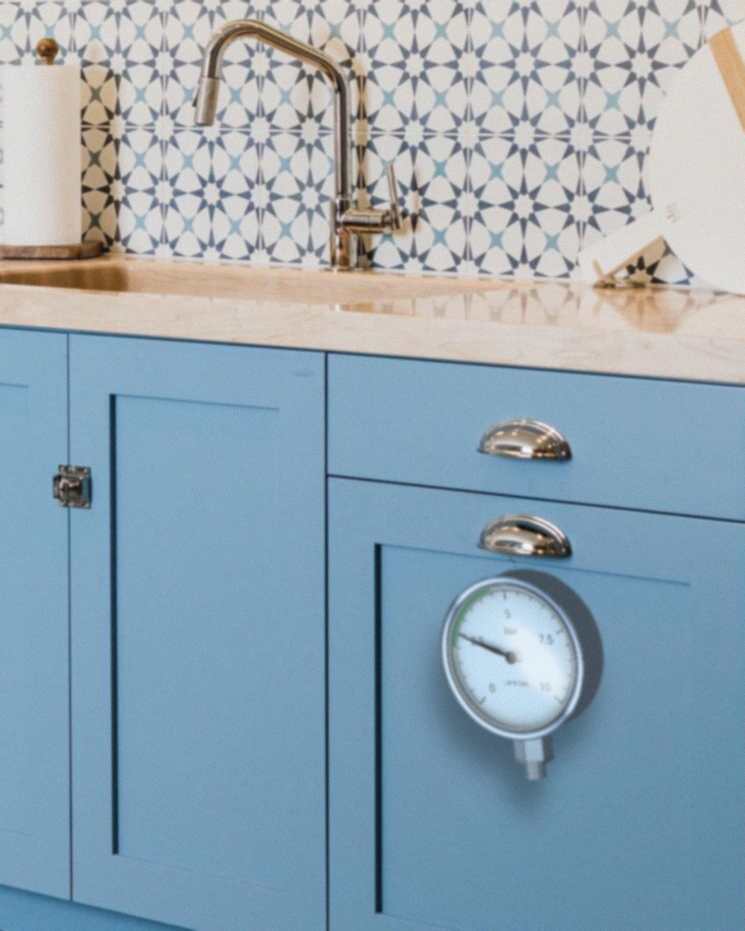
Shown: 2.5 bar
